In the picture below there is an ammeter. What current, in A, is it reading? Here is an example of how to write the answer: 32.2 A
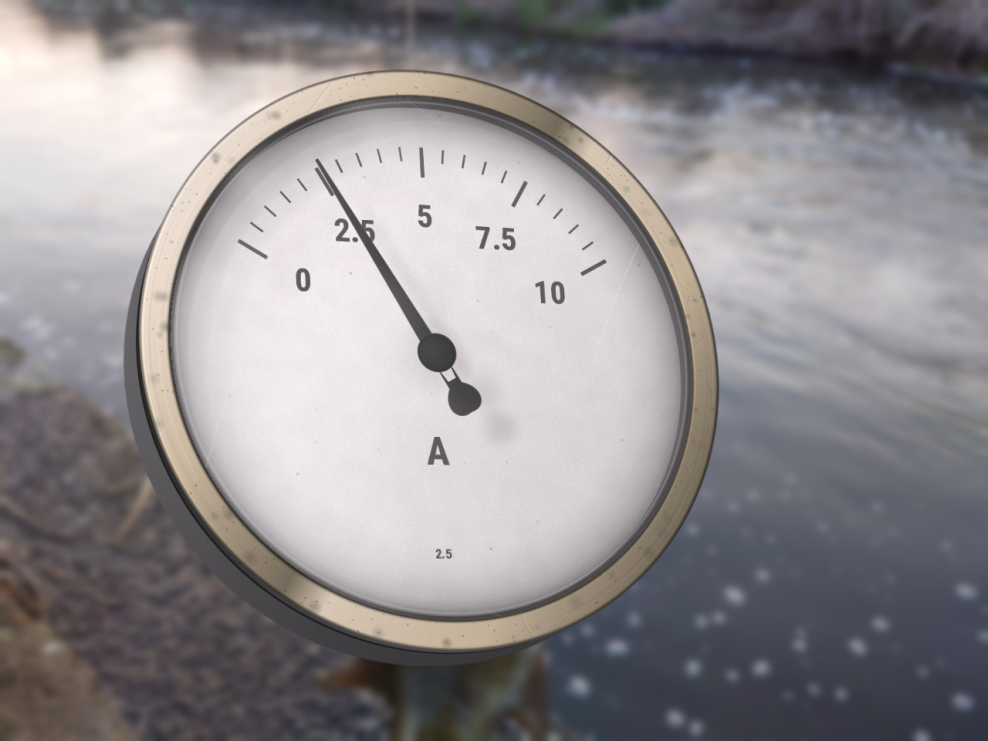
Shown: 2.5 A
